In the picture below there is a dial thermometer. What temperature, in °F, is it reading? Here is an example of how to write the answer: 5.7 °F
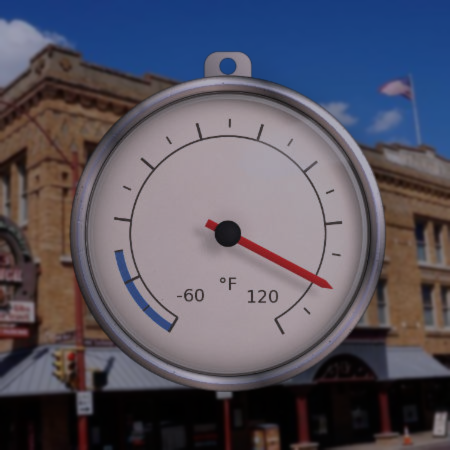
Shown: 100 °F
